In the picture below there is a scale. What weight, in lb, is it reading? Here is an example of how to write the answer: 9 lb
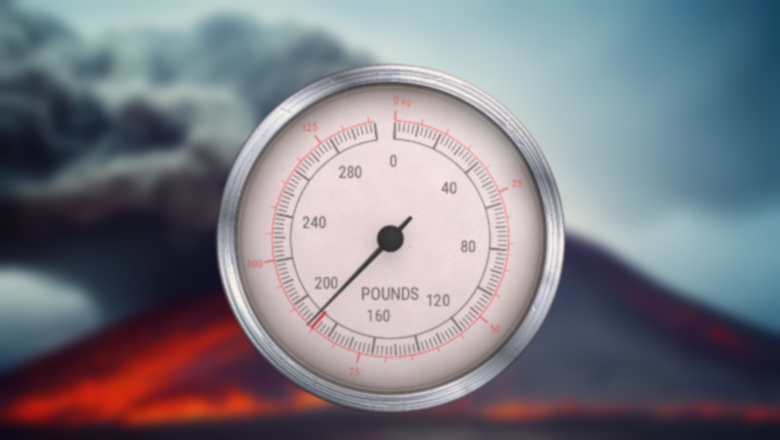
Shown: 190 lb
